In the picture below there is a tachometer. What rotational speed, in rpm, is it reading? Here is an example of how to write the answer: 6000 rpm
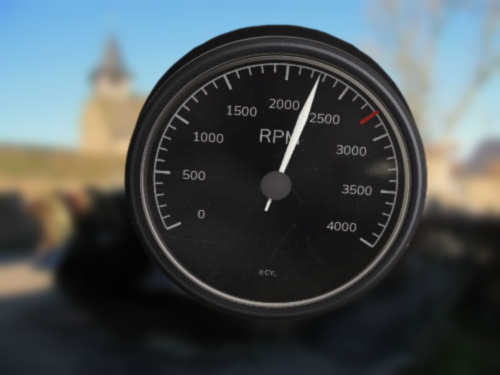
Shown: 2250 rpm
